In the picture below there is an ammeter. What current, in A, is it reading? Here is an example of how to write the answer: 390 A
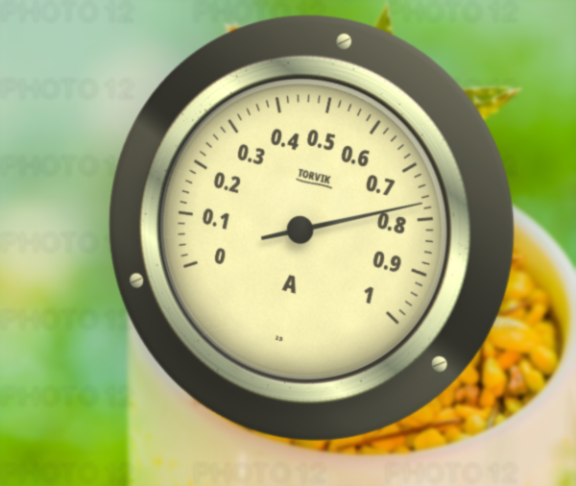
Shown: 0.77 A
